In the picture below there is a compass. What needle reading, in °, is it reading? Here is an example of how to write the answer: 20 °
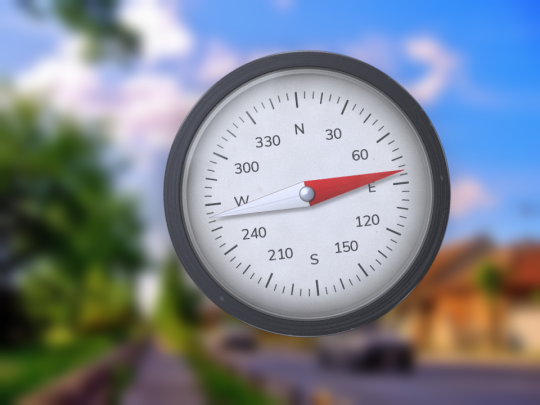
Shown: 82.5 °
